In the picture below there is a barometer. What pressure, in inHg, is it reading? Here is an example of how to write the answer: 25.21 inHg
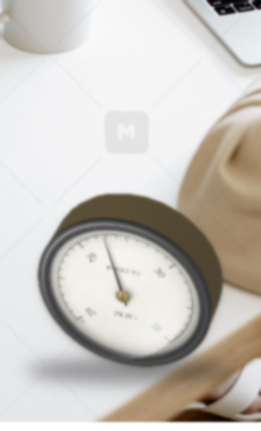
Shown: 29.3 inHg
